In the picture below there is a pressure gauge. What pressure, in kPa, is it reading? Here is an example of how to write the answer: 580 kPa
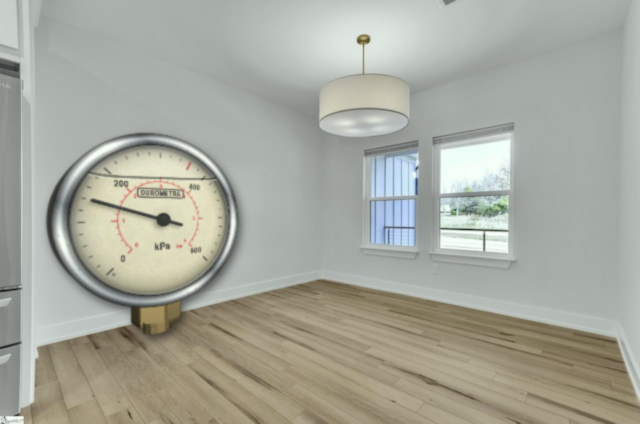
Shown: 140 kPa
